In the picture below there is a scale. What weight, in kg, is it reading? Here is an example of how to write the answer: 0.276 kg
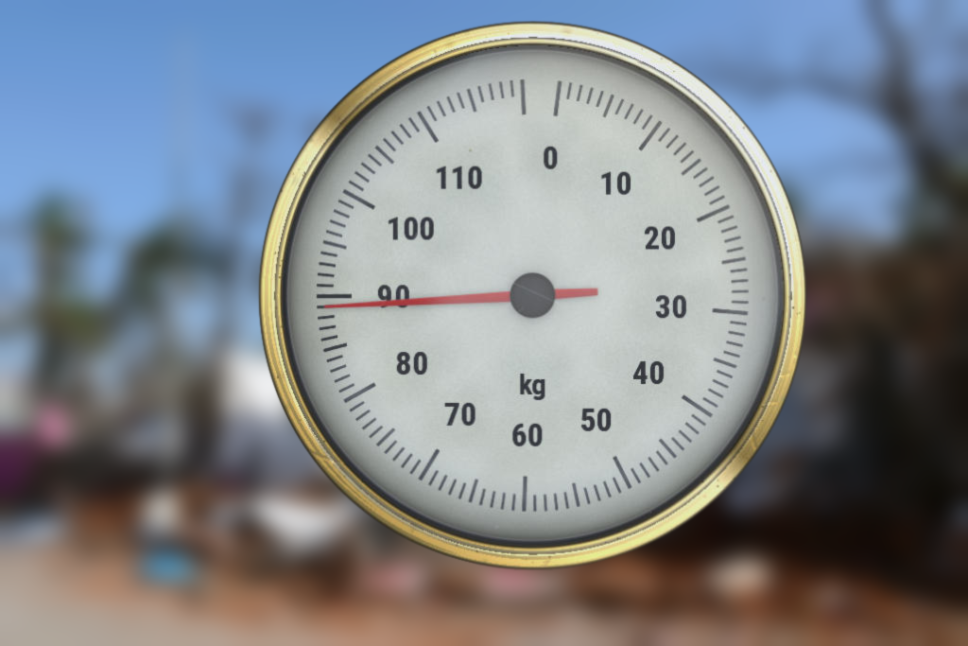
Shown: 89 kg
